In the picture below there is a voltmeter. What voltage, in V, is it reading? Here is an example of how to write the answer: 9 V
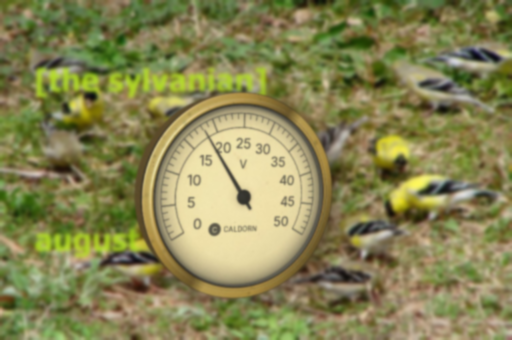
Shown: 18 V
